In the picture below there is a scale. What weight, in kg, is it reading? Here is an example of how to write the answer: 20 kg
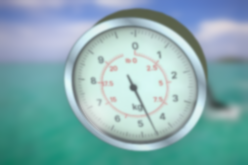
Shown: 4.5 kg
